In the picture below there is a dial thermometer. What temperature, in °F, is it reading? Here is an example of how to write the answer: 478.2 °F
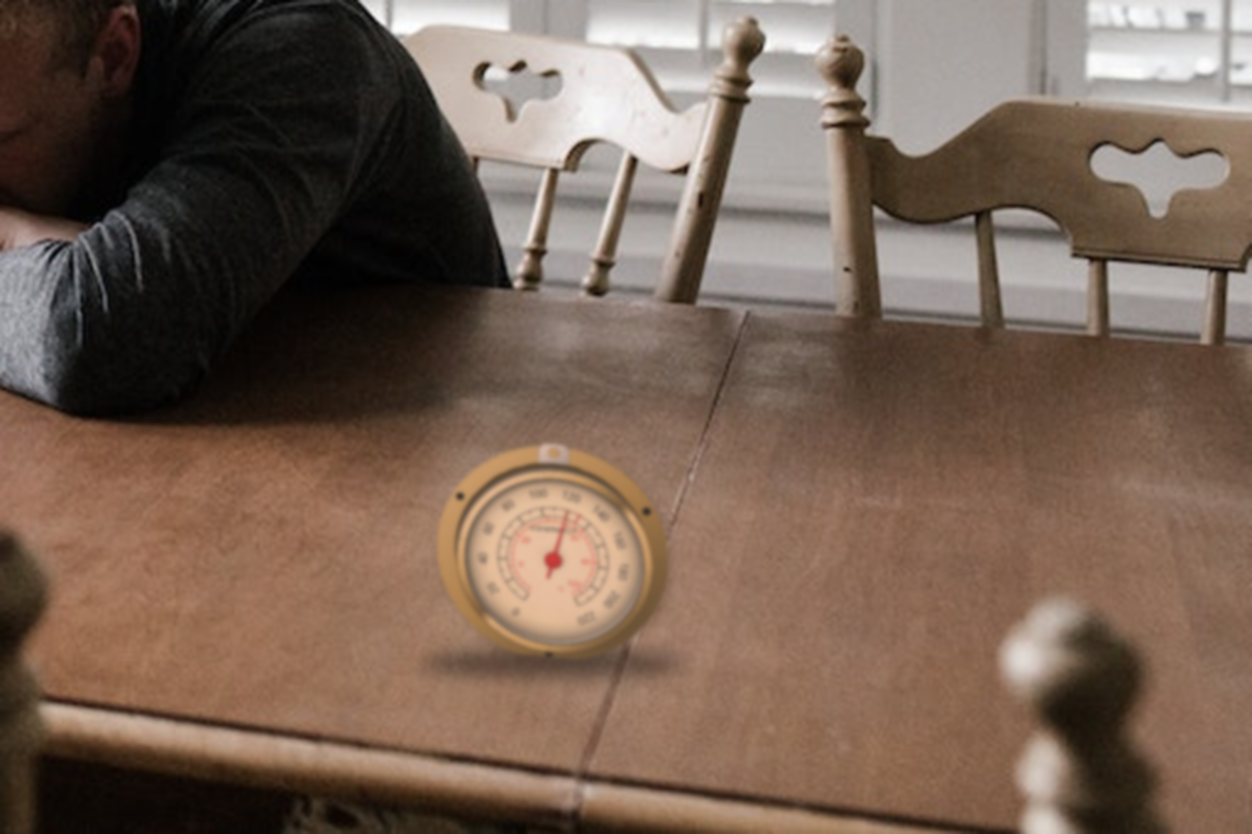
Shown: 120 °F
